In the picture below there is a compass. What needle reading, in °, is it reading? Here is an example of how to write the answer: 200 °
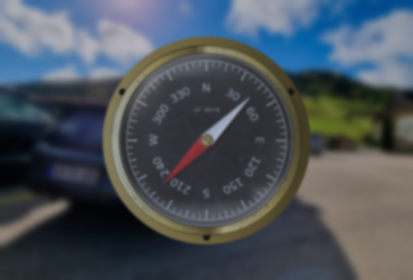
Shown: 225 °
